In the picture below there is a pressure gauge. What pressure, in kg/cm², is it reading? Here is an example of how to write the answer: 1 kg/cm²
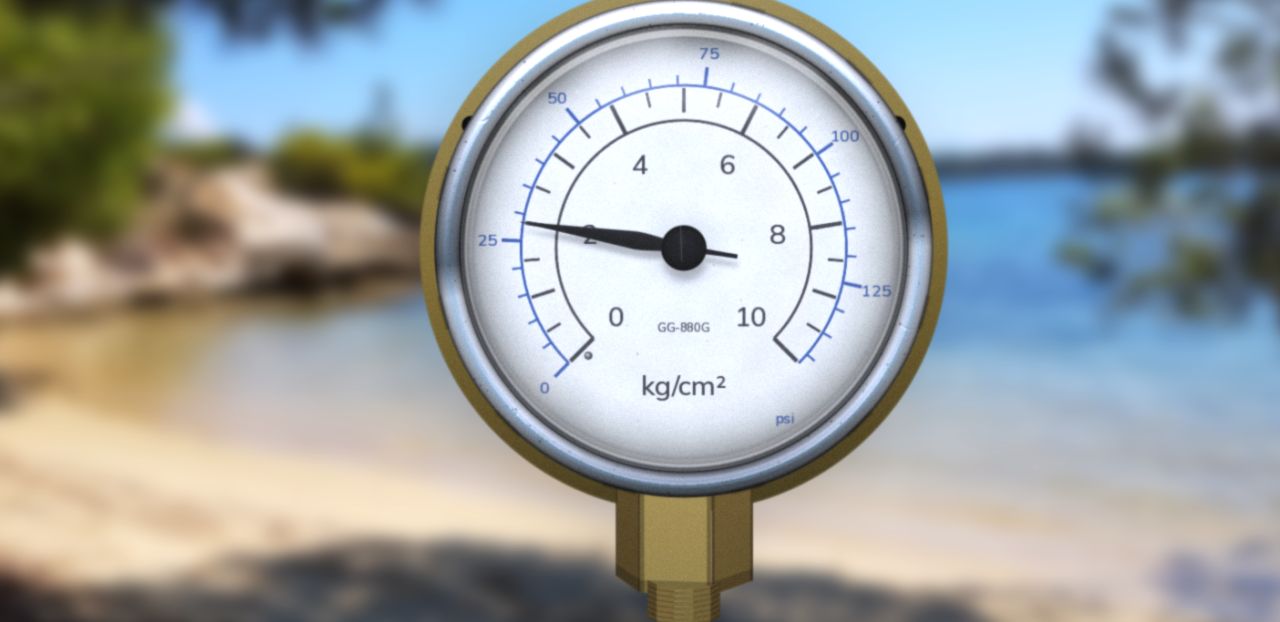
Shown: 2 kg/cm²
